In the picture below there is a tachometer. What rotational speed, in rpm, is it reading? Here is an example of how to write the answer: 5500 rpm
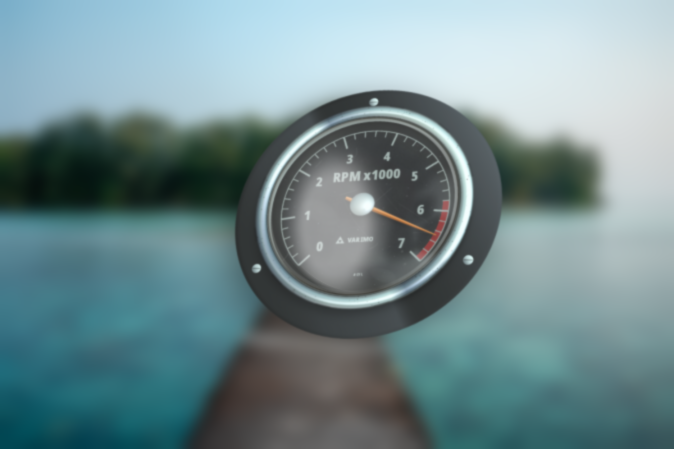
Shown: 6500 rpm
